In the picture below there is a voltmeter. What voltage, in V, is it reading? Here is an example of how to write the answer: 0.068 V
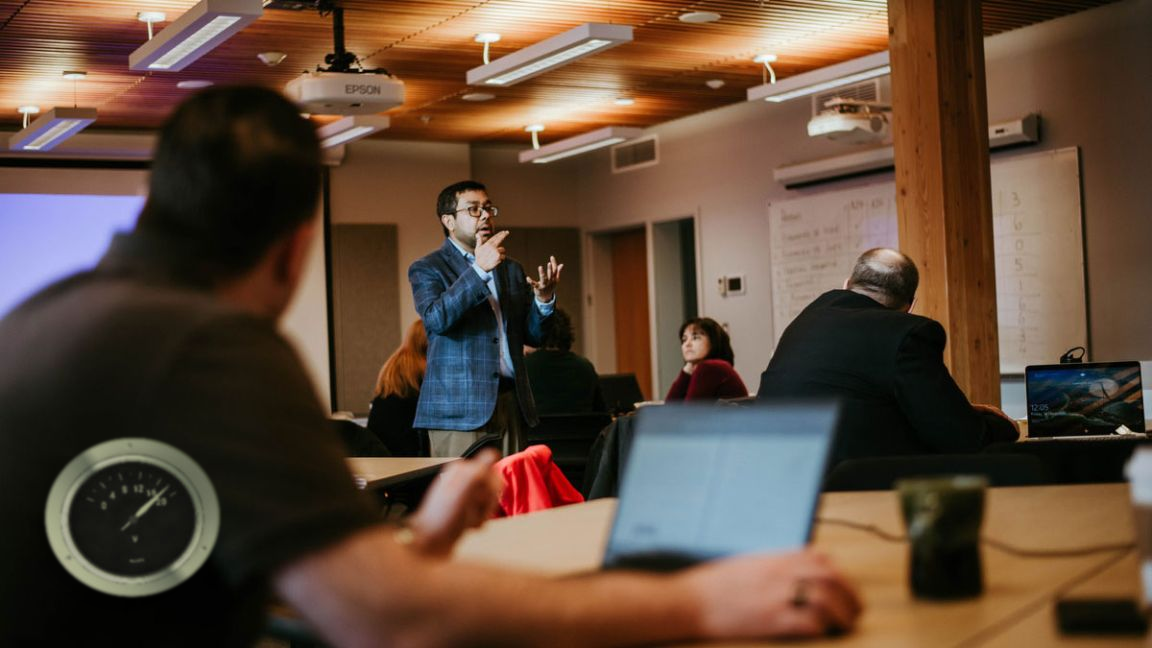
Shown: 18 V
